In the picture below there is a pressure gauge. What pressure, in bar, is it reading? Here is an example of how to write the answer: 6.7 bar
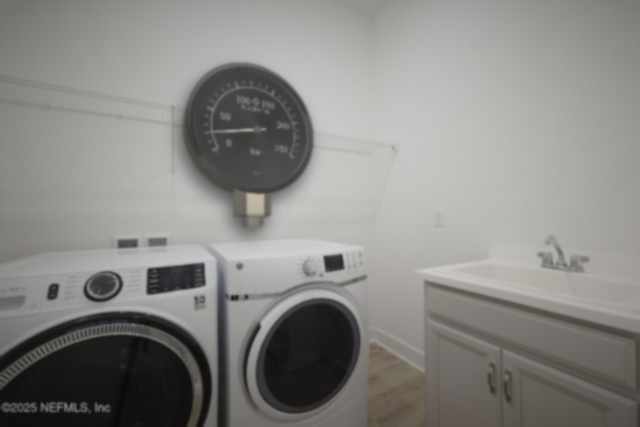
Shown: 20 bar
